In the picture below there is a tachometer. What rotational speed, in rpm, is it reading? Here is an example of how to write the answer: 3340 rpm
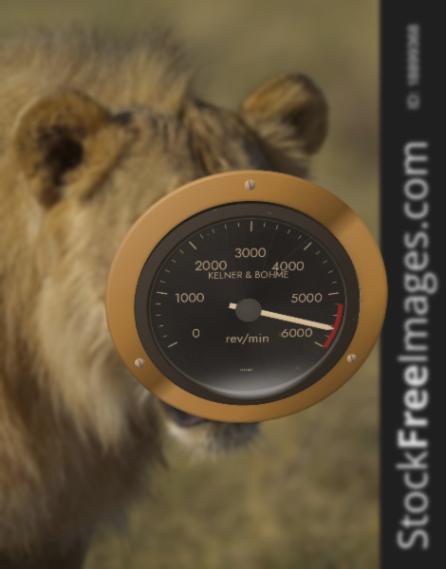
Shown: 5600 rpm
